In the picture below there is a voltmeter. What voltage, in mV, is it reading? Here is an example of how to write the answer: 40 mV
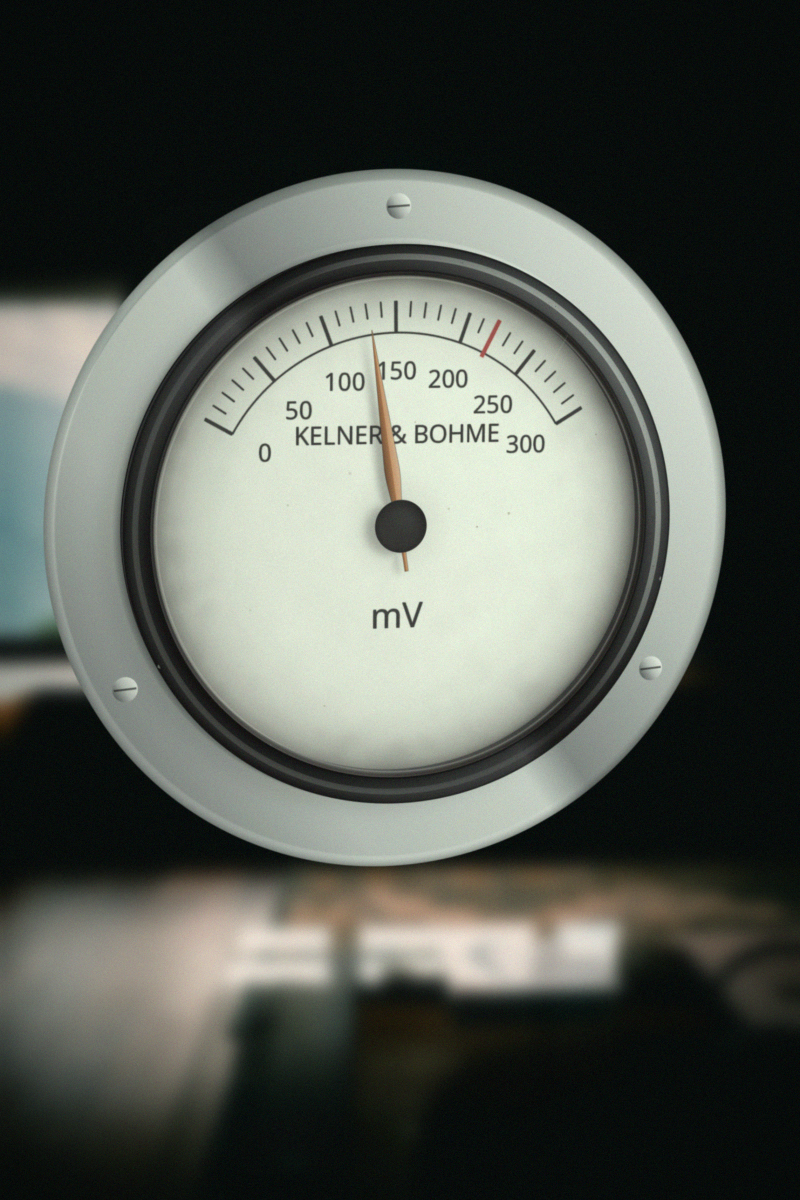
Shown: 130 mV
